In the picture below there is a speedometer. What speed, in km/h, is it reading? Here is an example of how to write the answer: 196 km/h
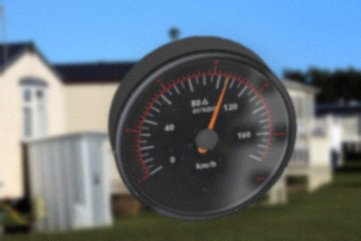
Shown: 105 km/h
